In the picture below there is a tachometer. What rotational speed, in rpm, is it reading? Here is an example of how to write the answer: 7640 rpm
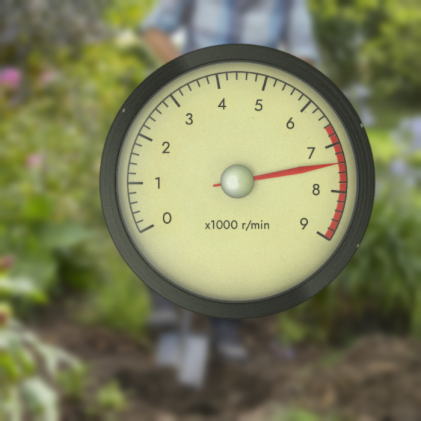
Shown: 7400 rpm
